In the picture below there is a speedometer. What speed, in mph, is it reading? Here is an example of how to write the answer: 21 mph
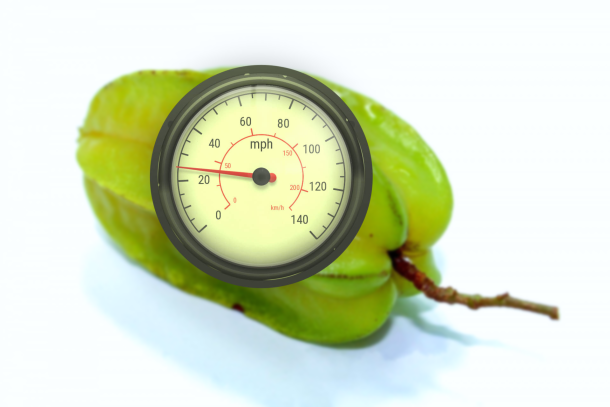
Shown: 25 mph
